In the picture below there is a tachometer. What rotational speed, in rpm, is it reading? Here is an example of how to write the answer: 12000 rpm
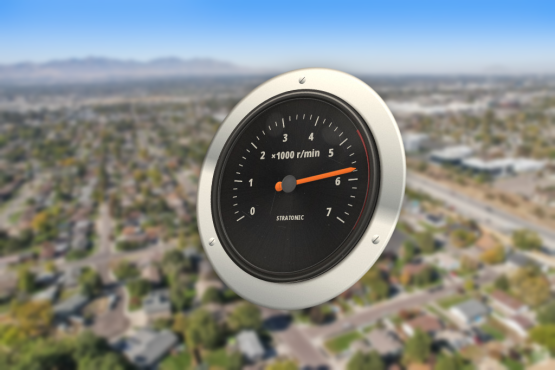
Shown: 5800 rpm
